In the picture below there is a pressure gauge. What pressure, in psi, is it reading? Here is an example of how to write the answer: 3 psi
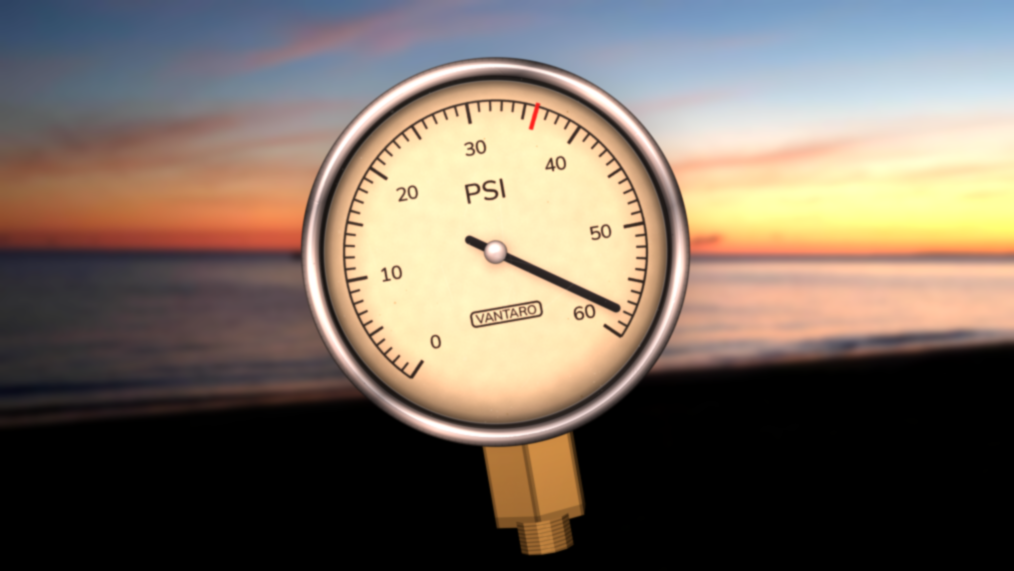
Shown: 58 psi
